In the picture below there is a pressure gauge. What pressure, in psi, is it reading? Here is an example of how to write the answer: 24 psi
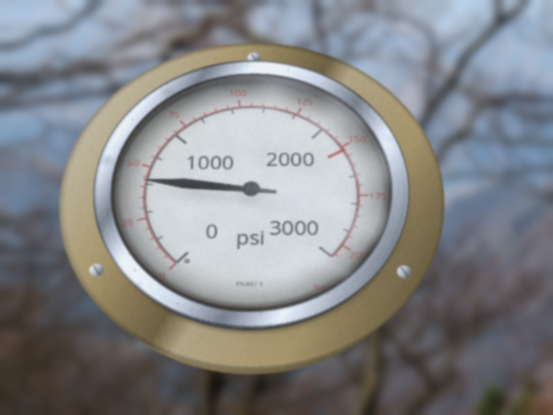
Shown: 600 psi
